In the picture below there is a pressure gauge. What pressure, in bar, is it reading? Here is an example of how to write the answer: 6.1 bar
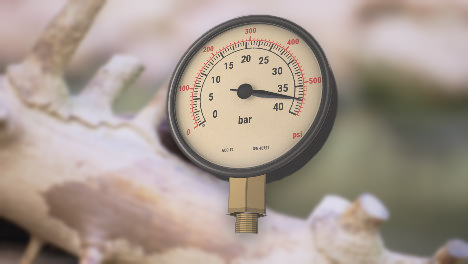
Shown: 37.5 bar
